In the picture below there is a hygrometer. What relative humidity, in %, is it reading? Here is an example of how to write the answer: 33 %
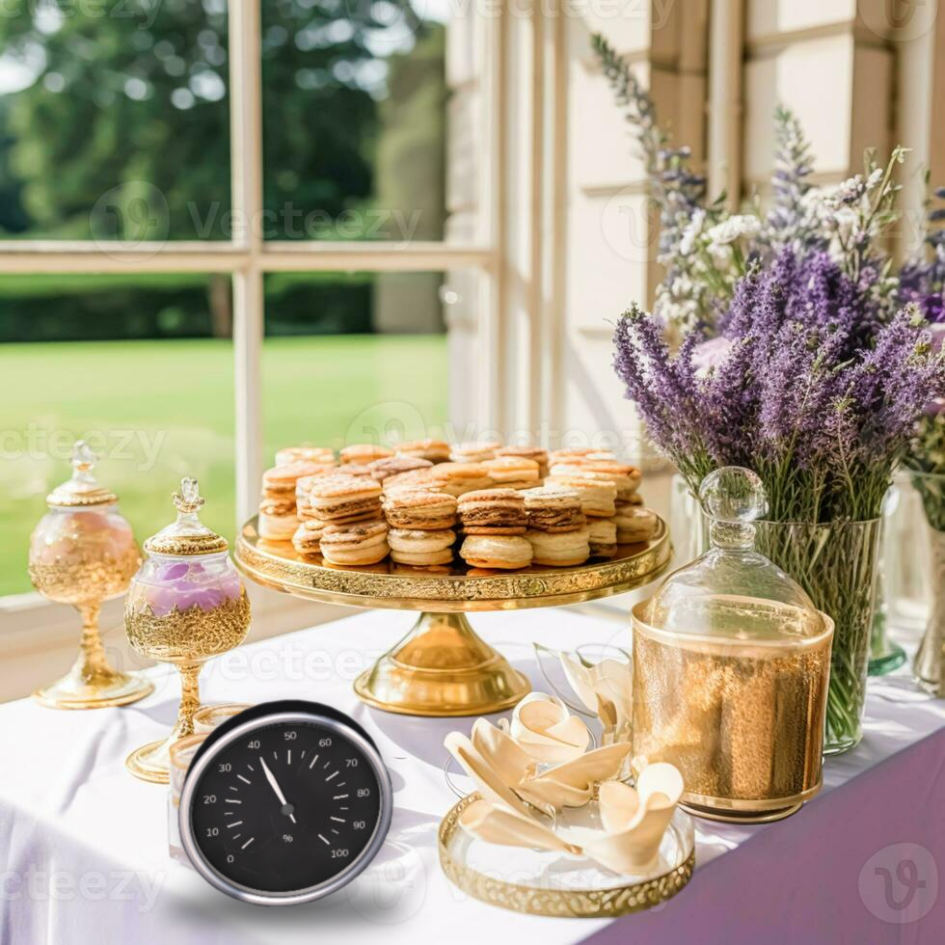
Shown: 40 %
